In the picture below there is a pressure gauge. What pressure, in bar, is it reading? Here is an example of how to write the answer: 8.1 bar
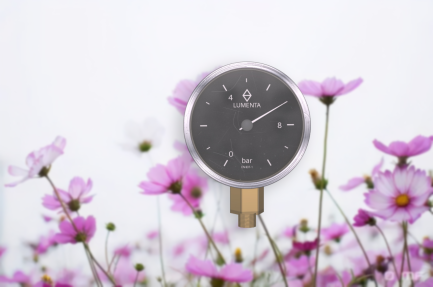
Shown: 7 bar
